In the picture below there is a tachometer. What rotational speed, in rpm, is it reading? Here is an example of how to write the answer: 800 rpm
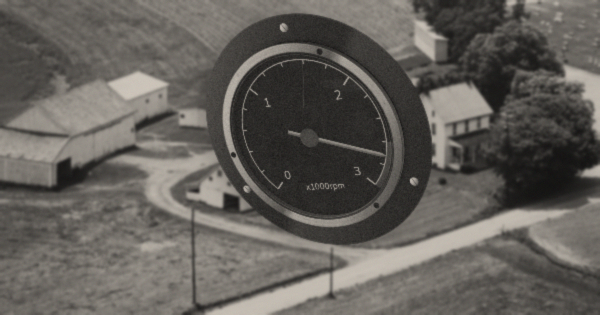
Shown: 2700 rpm
